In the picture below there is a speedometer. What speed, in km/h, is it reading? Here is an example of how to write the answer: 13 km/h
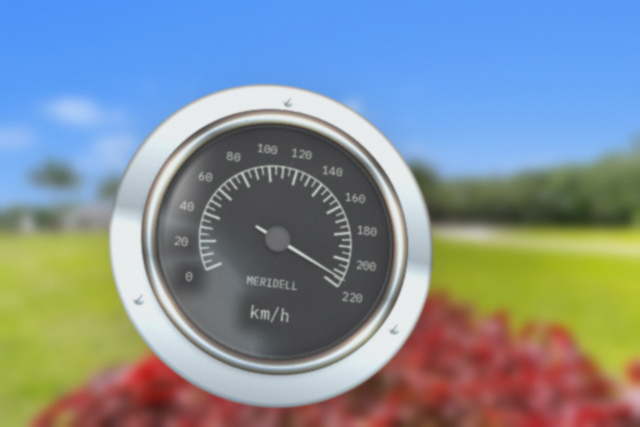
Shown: 215 km/h
